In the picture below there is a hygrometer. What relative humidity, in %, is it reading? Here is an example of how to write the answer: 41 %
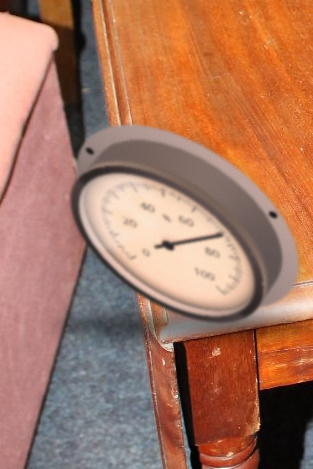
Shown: 70 %
